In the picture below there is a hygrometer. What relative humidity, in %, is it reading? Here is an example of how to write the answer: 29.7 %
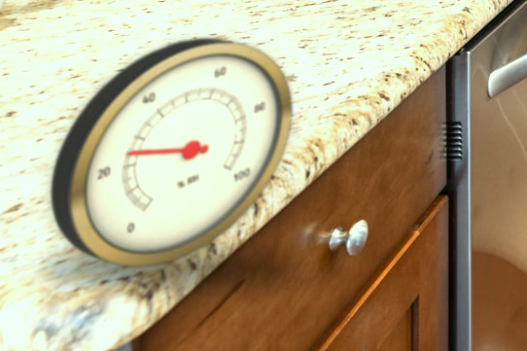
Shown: 25 %
